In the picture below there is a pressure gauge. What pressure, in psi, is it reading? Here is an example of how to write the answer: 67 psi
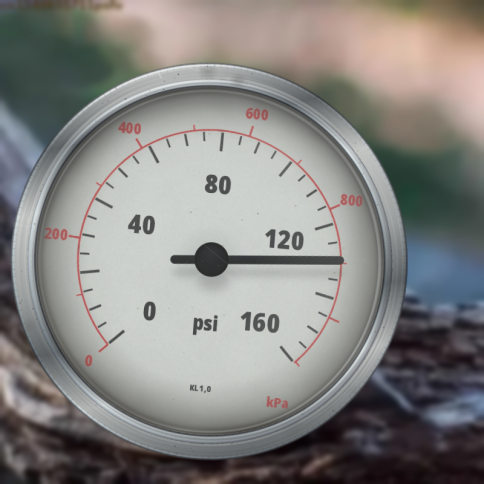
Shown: 130 psi
